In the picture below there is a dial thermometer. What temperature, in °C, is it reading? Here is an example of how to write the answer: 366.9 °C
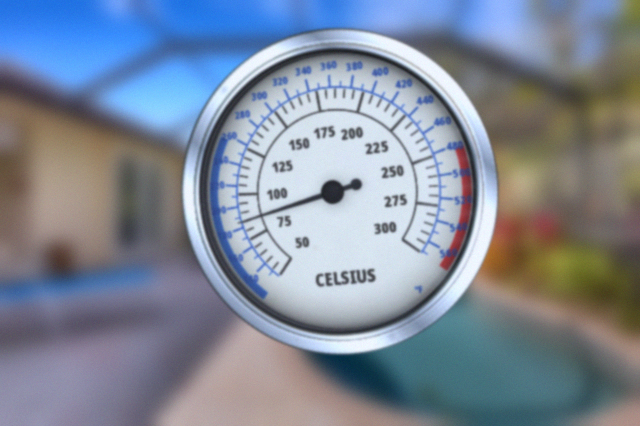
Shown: 85 °C
